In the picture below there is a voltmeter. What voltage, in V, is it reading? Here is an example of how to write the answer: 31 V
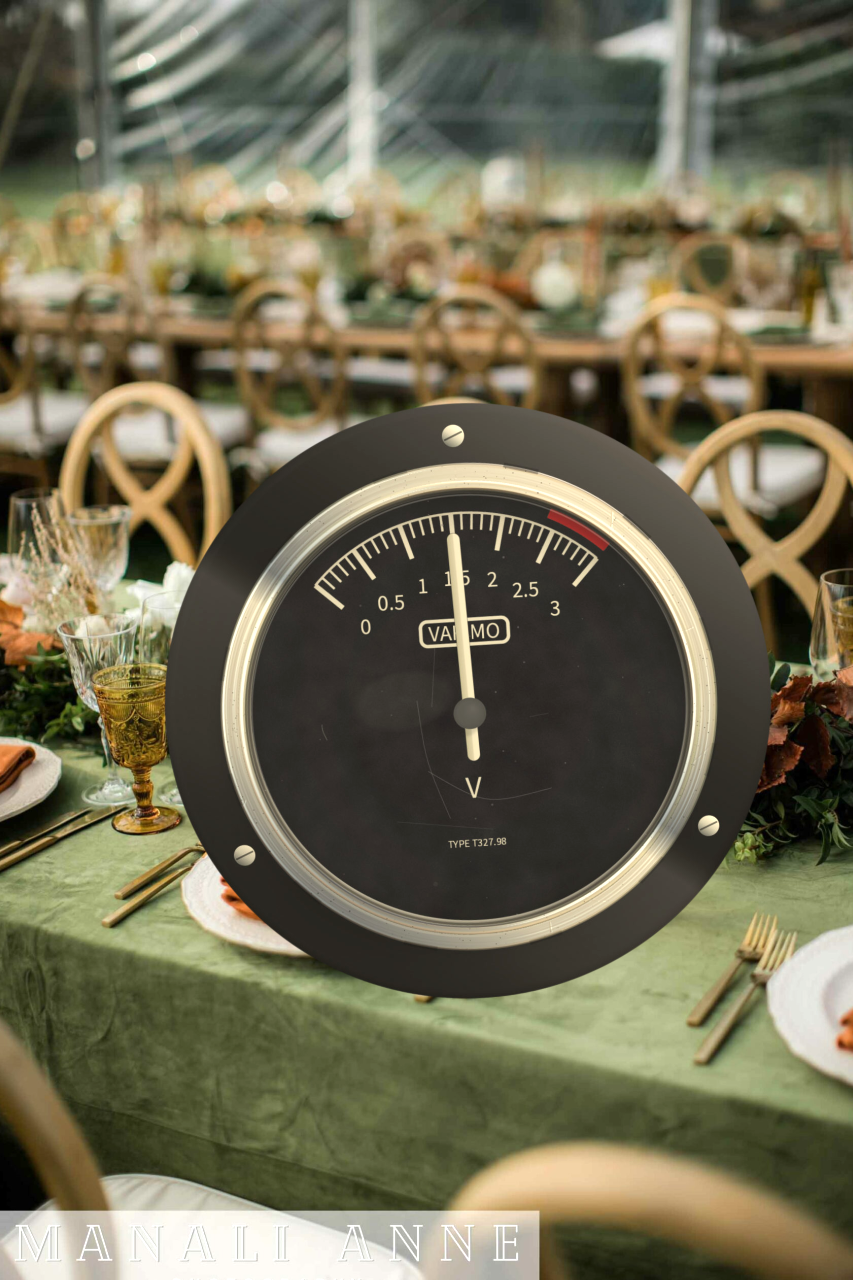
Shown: 1.5 V
